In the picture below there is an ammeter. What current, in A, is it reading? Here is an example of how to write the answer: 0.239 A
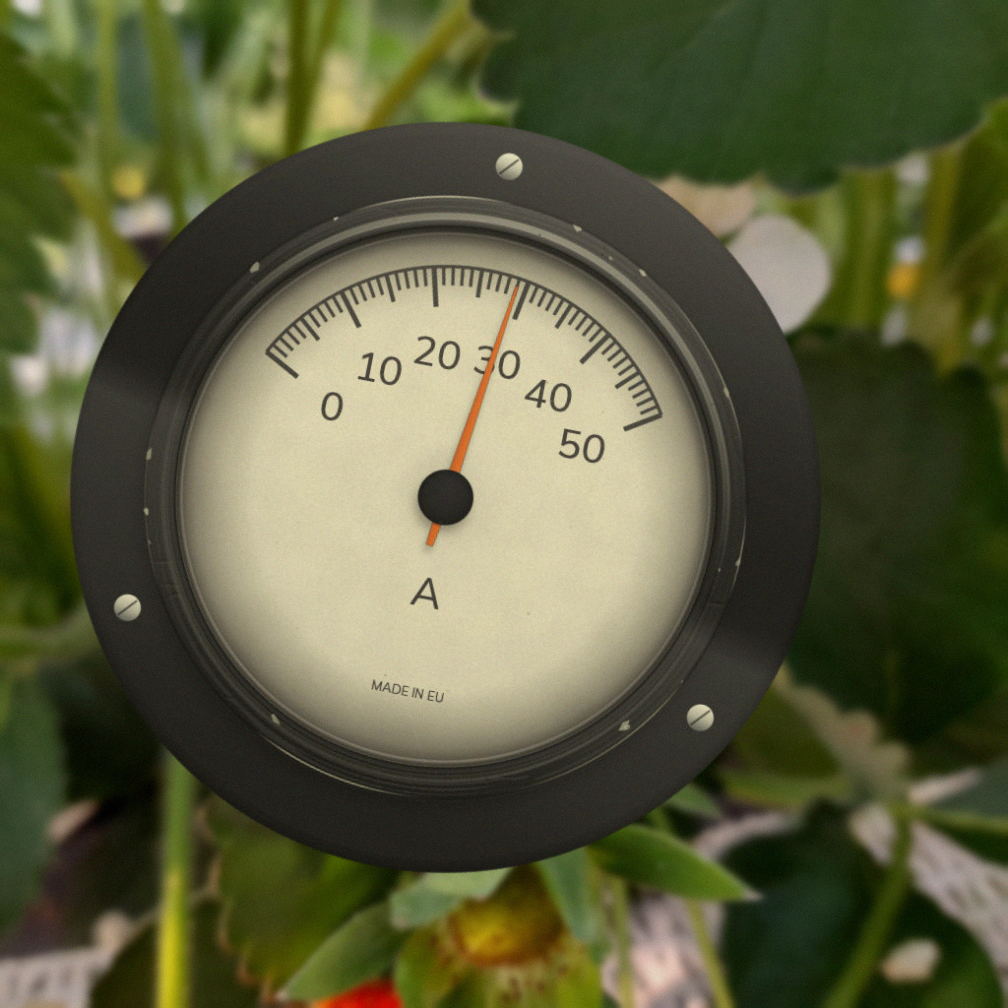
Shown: 29 A
